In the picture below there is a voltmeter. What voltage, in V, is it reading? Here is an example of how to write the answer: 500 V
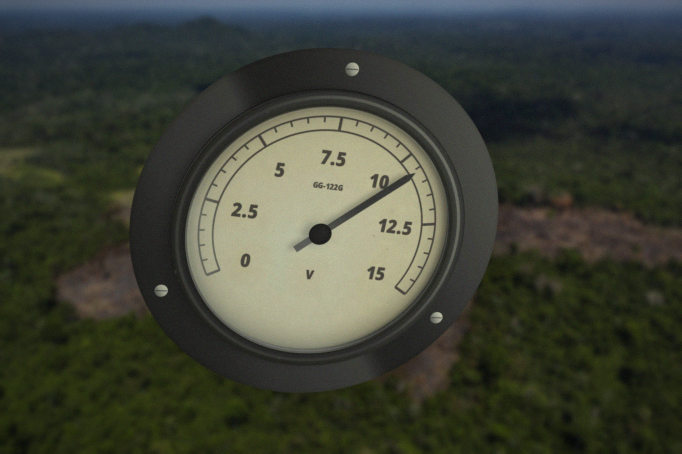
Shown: 10.5 V
